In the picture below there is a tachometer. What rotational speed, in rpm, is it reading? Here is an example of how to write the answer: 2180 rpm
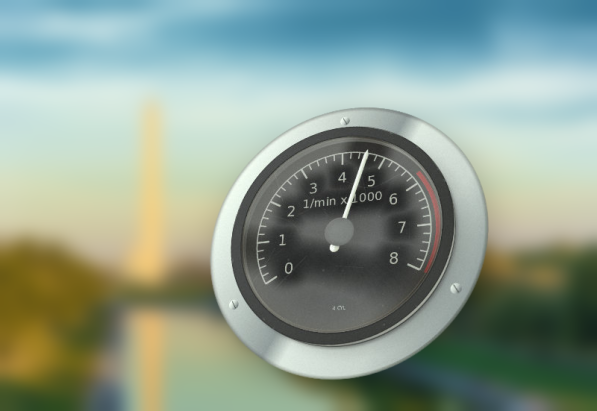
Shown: 4600 rpm
